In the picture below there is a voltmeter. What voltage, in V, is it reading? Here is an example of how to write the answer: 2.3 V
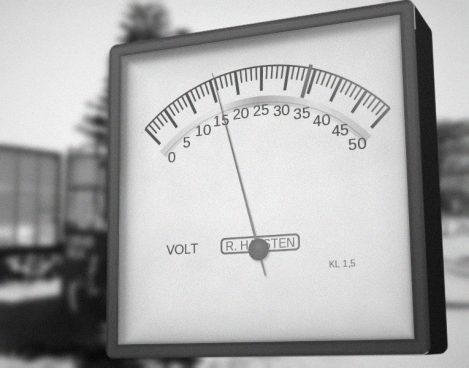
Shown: 16 V
